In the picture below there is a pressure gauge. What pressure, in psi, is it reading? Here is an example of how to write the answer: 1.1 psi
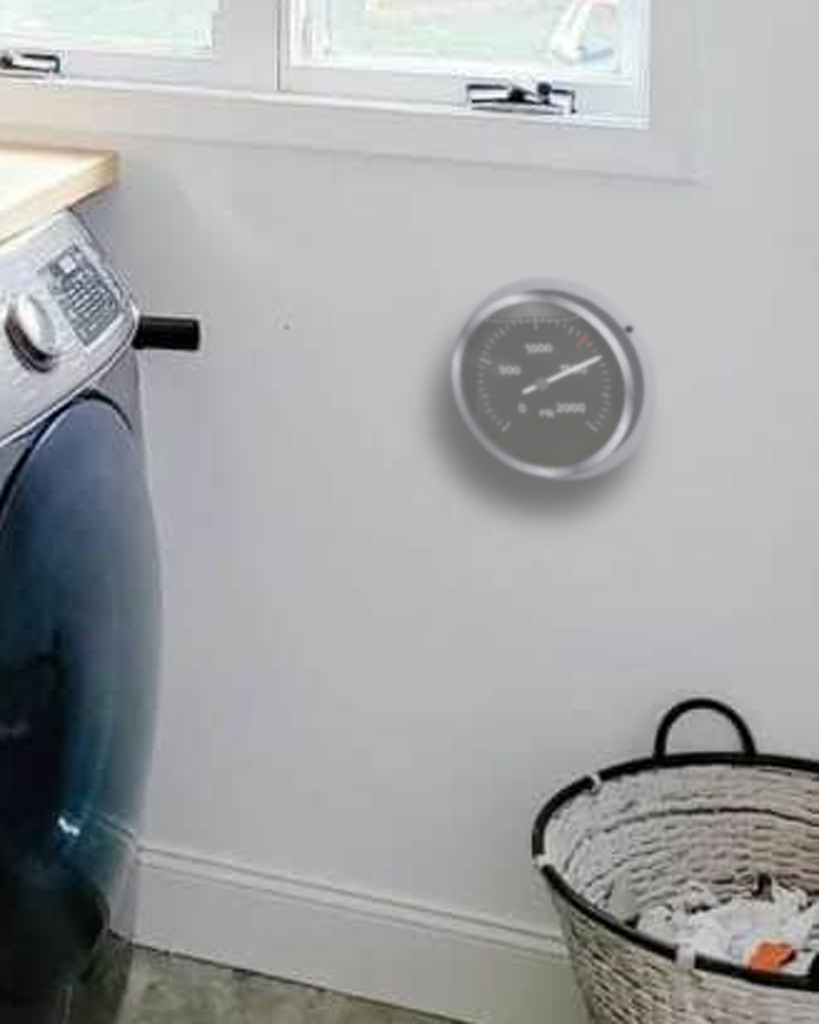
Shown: 1500 psi
